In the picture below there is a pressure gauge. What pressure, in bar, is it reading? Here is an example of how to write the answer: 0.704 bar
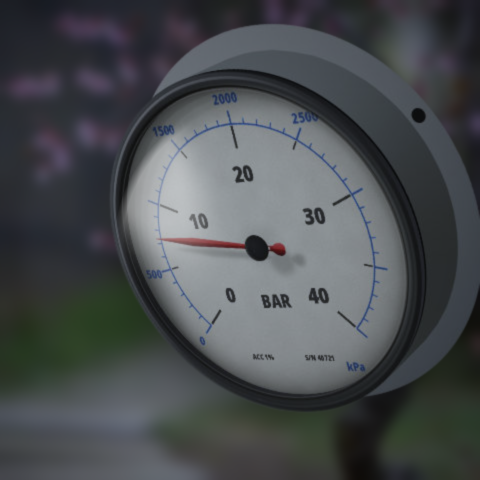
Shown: 7.5 bar
